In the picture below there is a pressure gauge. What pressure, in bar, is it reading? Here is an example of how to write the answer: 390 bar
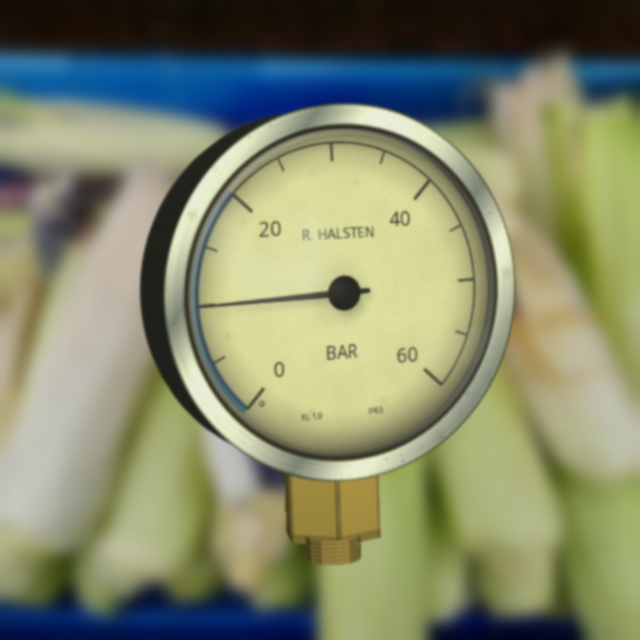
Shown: 10 bar
